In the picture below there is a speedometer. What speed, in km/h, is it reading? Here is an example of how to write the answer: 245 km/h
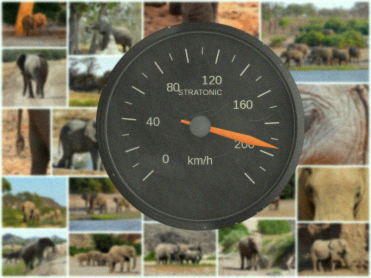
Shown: 195 km/h
